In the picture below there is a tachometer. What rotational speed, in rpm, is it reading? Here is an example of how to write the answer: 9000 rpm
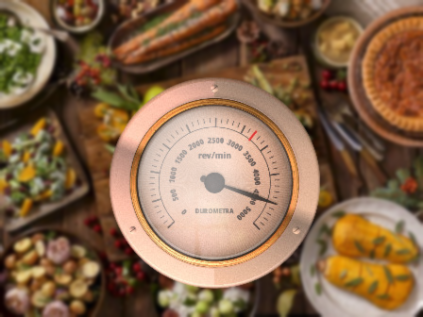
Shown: 4500 rpm
